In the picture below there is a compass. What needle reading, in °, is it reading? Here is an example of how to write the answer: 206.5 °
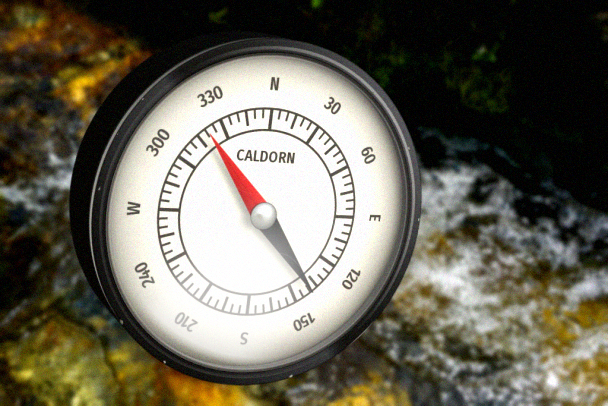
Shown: 320 °
